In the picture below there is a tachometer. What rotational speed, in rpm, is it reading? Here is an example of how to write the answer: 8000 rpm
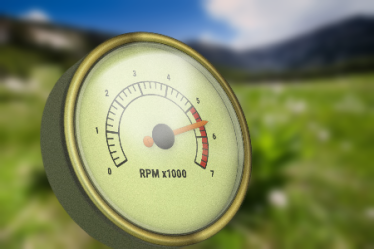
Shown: 5600 rpm
